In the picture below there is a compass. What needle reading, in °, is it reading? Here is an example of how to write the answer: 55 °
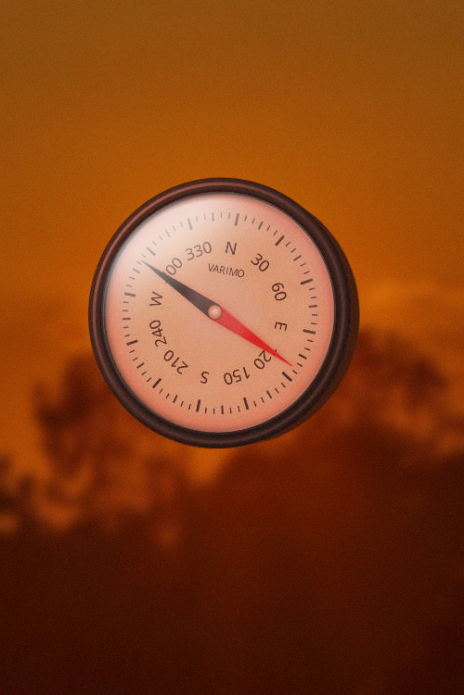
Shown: 112.5 °
